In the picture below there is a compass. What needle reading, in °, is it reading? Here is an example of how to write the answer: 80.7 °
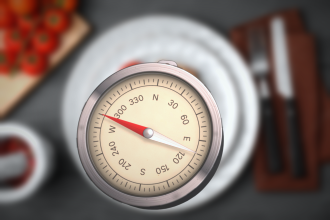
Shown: 285 °
